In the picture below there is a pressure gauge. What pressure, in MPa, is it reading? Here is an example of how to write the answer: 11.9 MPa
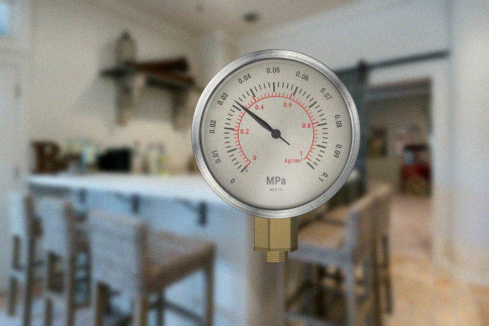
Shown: 0.032 MPa
